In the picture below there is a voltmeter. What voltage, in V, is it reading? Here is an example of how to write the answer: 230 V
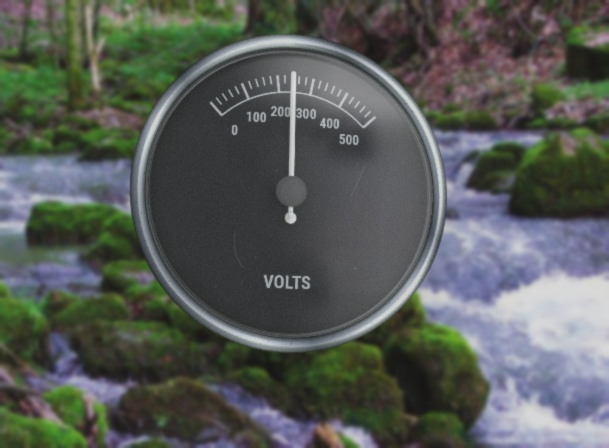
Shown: 240 V
